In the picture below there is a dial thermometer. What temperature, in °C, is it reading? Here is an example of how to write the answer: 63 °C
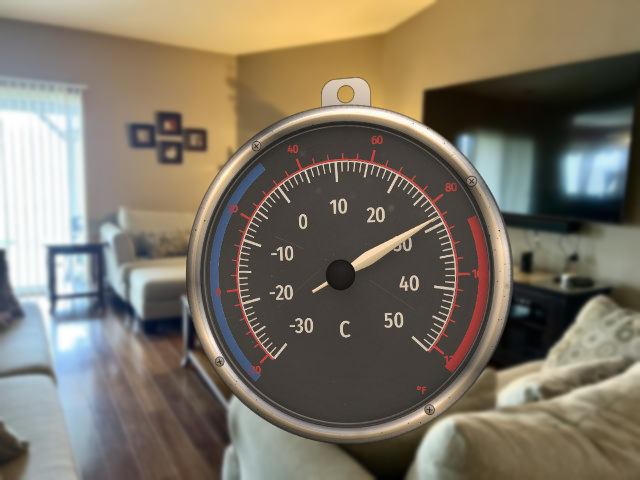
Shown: 29 °C
